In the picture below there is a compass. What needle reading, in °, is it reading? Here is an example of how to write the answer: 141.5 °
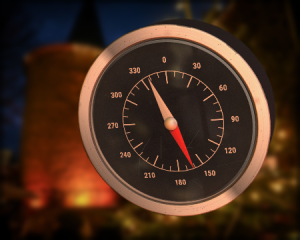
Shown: 160 °
